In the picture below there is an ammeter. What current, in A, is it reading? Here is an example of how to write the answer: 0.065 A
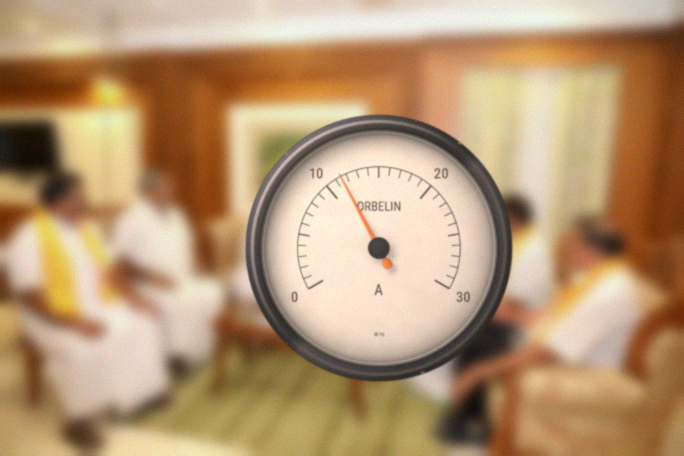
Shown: 11.5 A
